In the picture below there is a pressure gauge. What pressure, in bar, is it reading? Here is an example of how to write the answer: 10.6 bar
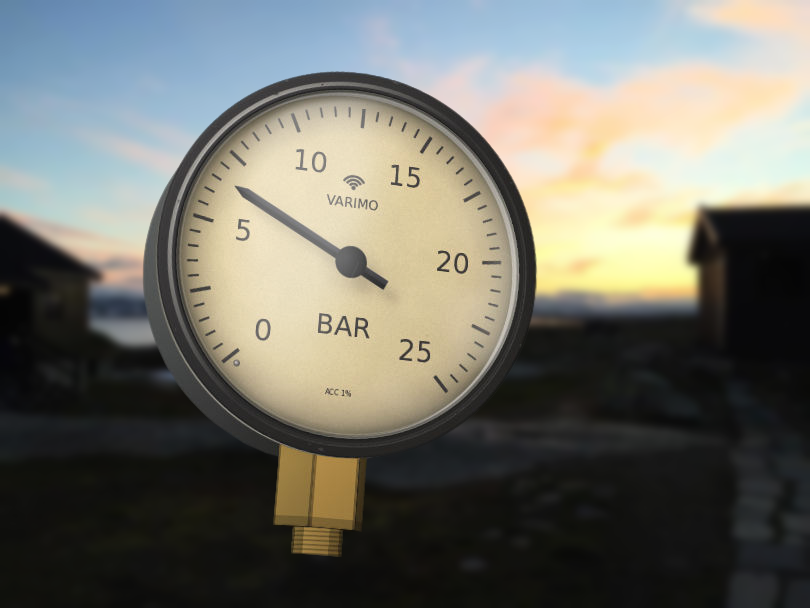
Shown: 6.5 bar
